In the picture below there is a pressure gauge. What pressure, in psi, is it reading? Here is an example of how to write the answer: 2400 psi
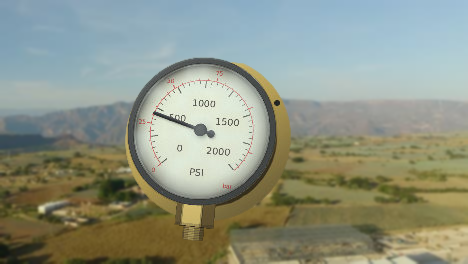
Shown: 450 psi
